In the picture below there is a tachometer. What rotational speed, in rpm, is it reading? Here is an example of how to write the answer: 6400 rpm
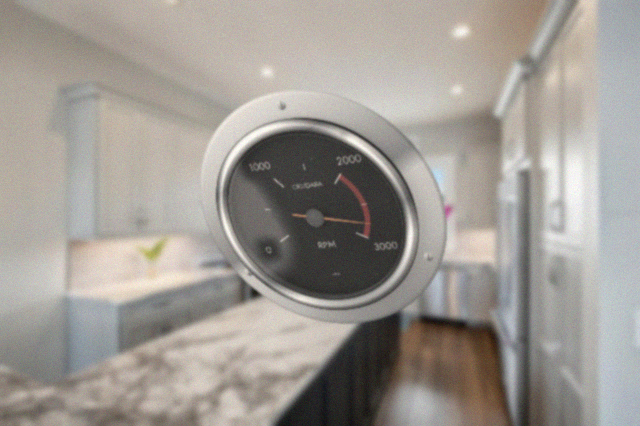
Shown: 2750 rpm
